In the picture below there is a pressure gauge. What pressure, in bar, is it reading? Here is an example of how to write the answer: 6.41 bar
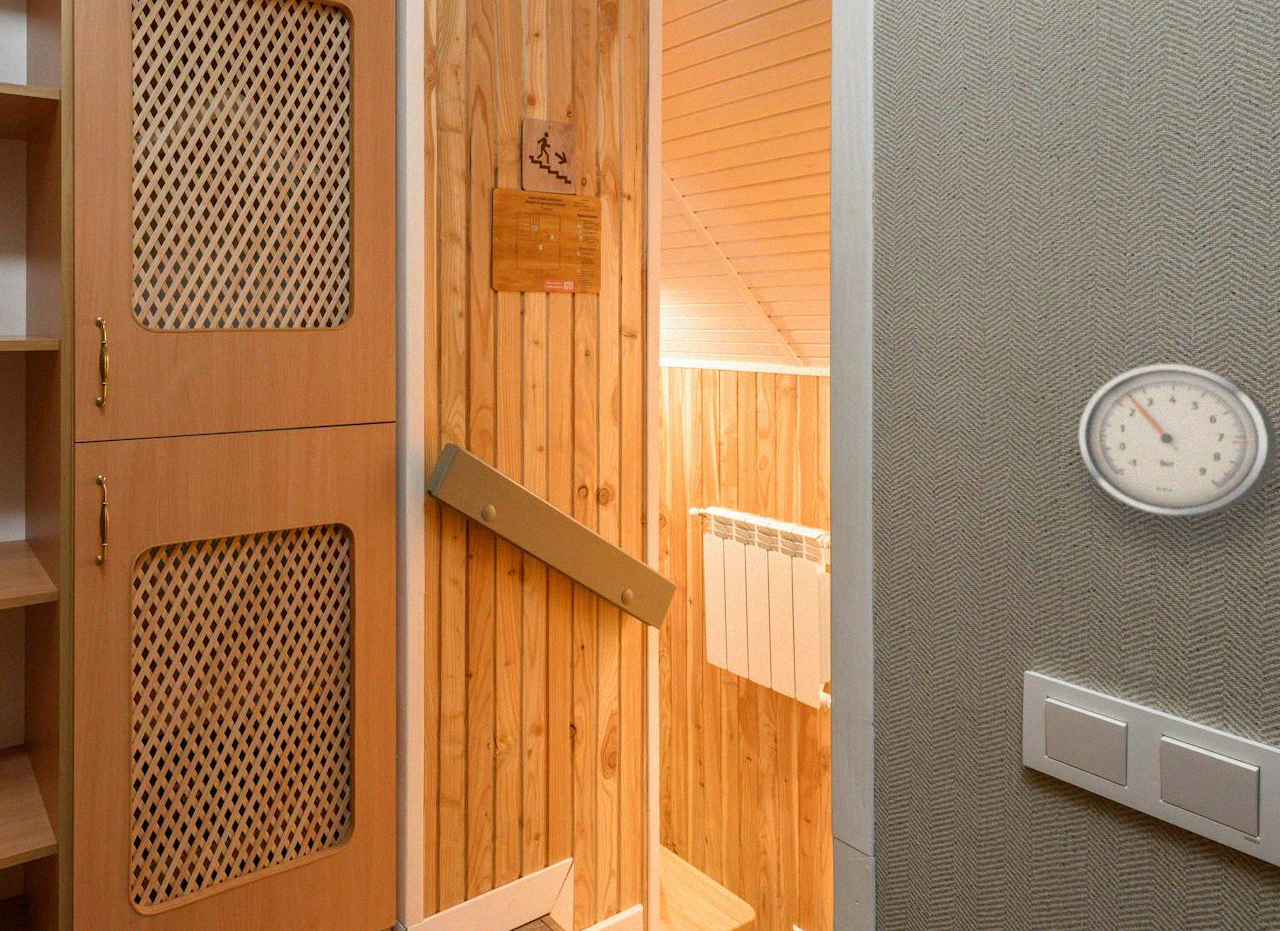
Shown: 2.5 bar
